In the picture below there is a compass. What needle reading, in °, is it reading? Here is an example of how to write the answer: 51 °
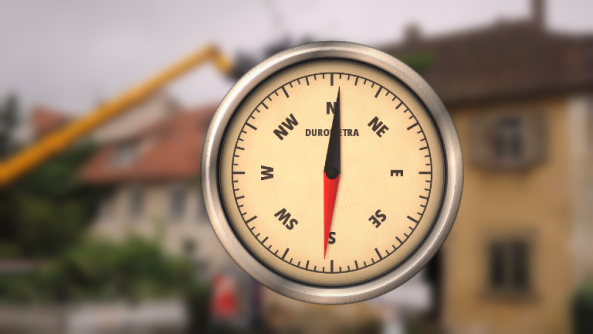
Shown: 185 °
